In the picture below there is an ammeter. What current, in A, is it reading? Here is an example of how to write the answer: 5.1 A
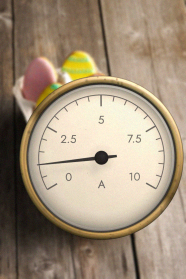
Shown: 1 A
